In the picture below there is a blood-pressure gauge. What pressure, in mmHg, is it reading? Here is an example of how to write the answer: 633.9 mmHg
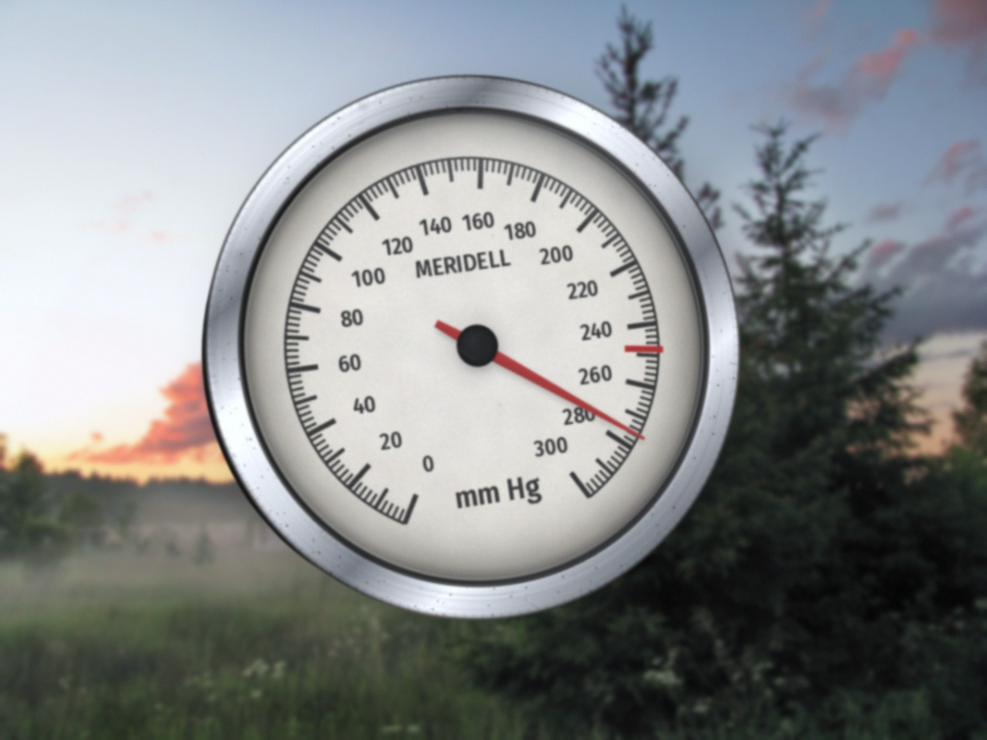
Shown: 276 mmHg
